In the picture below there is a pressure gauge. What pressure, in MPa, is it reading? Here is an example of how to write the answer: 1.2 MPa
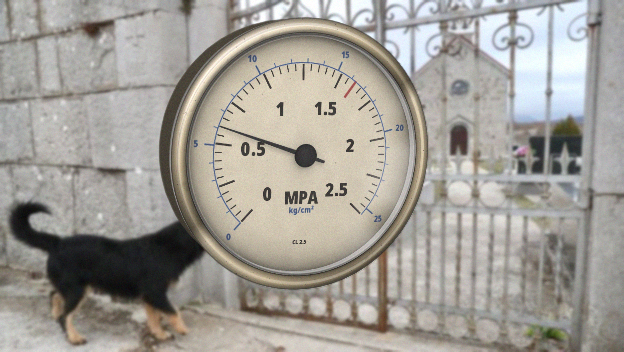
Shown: 0.6 MPa
